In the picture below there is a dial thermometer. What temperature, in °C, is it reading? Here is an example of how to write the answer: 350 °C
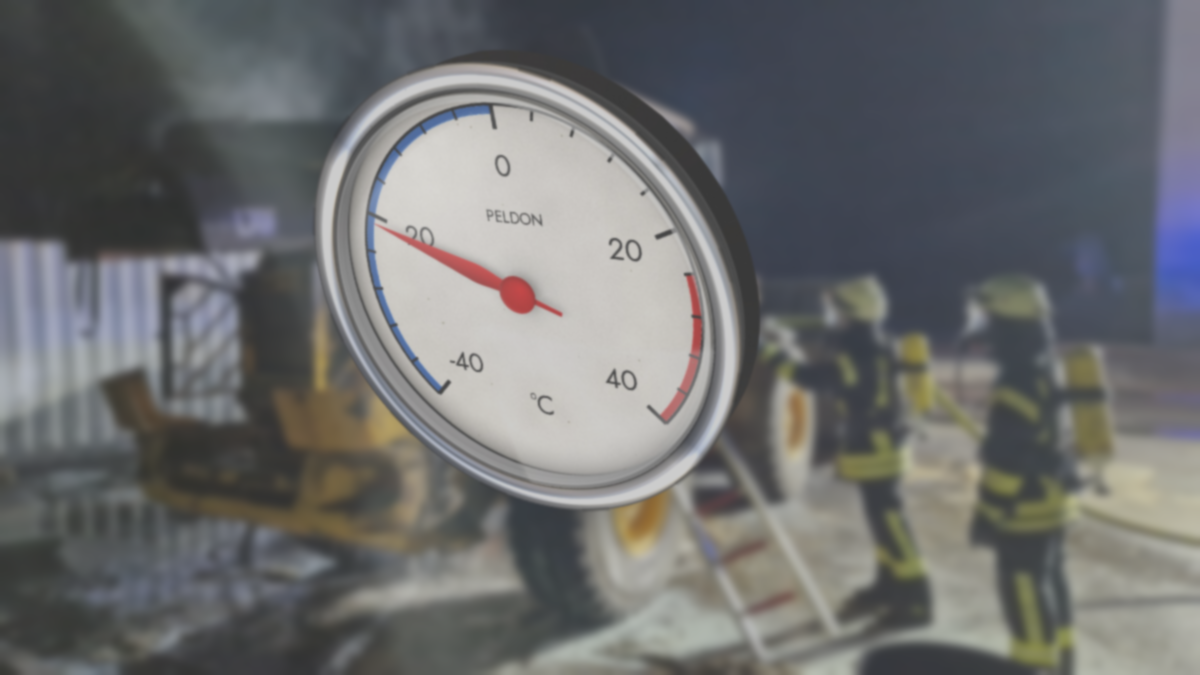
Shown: -20 °C
